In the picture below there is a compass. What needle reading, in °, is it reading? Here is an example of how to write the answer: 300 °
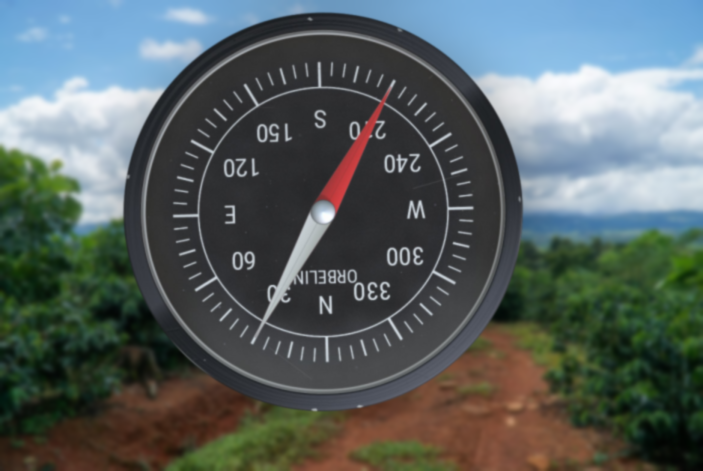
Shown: 210 °
